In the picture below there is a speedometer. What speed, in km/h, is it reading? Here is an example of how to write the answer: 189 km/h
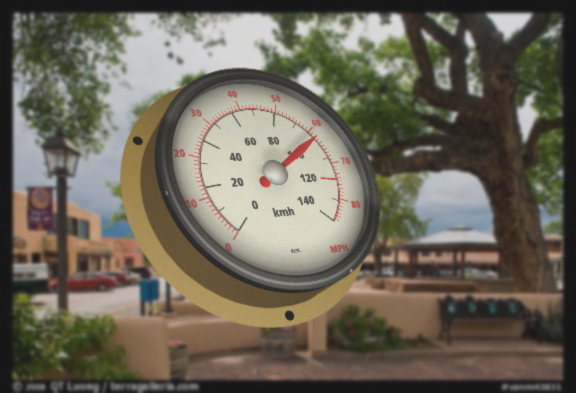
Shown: 100 km/h
